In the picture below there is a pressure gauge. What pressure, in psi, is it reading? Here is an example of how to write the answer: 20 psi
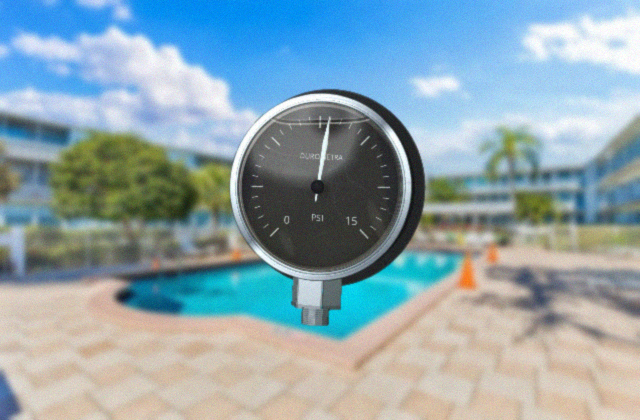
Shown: 8 psi
